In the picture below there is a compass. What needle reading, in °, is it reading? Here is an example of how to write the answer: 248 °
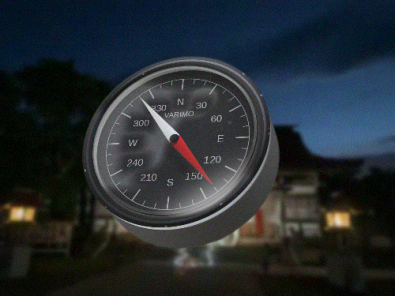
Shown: 140 °
